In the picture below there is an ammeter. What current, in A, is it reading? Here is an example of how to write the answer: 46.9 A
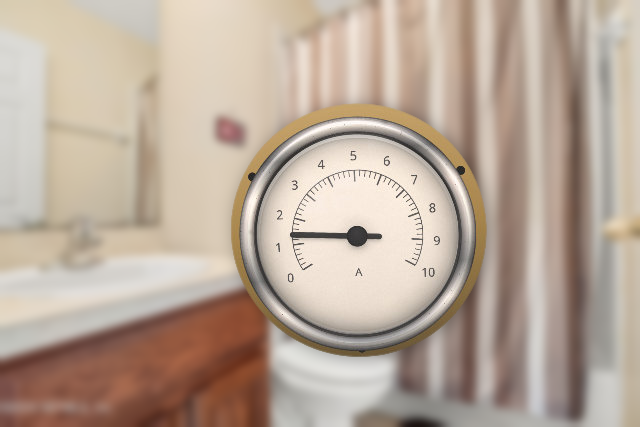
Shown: 1.4 A
